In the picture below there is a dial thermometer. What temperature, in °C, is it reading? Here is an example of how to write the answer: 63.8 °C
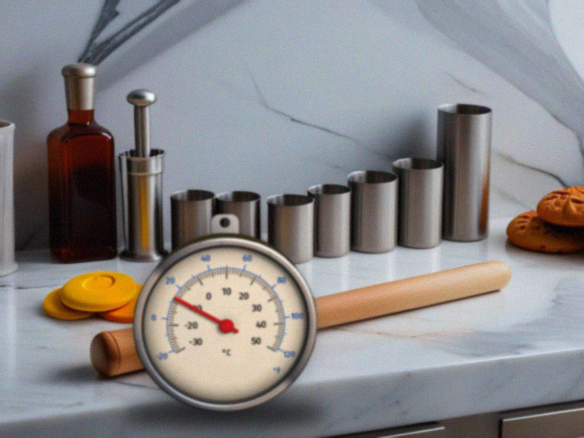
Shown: -10 °C
